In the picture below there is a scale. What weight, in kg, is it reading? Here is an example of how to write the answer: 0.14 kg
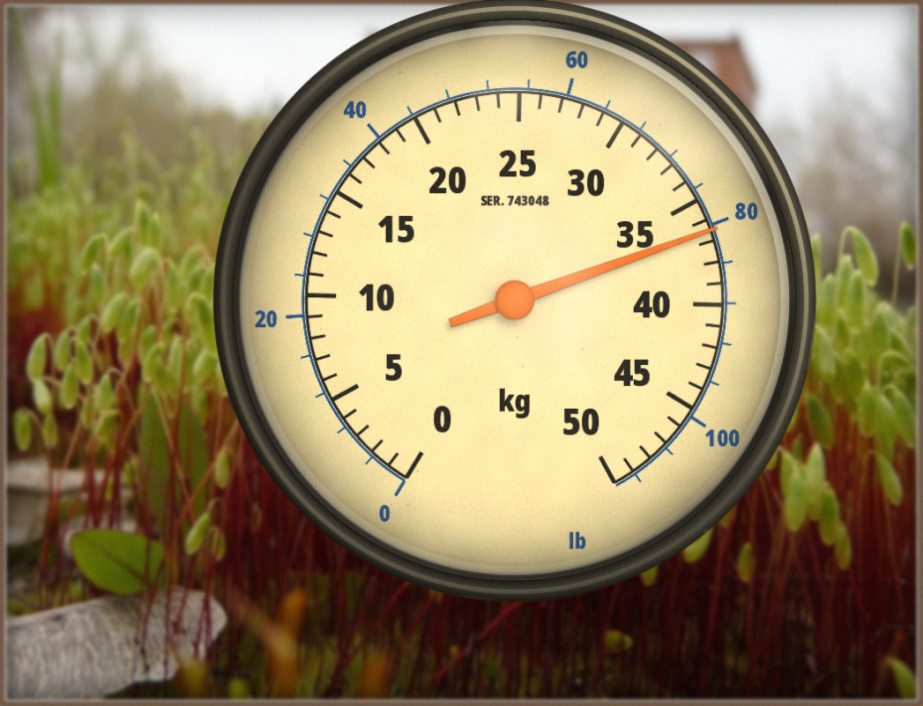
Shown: 36.5 kg
